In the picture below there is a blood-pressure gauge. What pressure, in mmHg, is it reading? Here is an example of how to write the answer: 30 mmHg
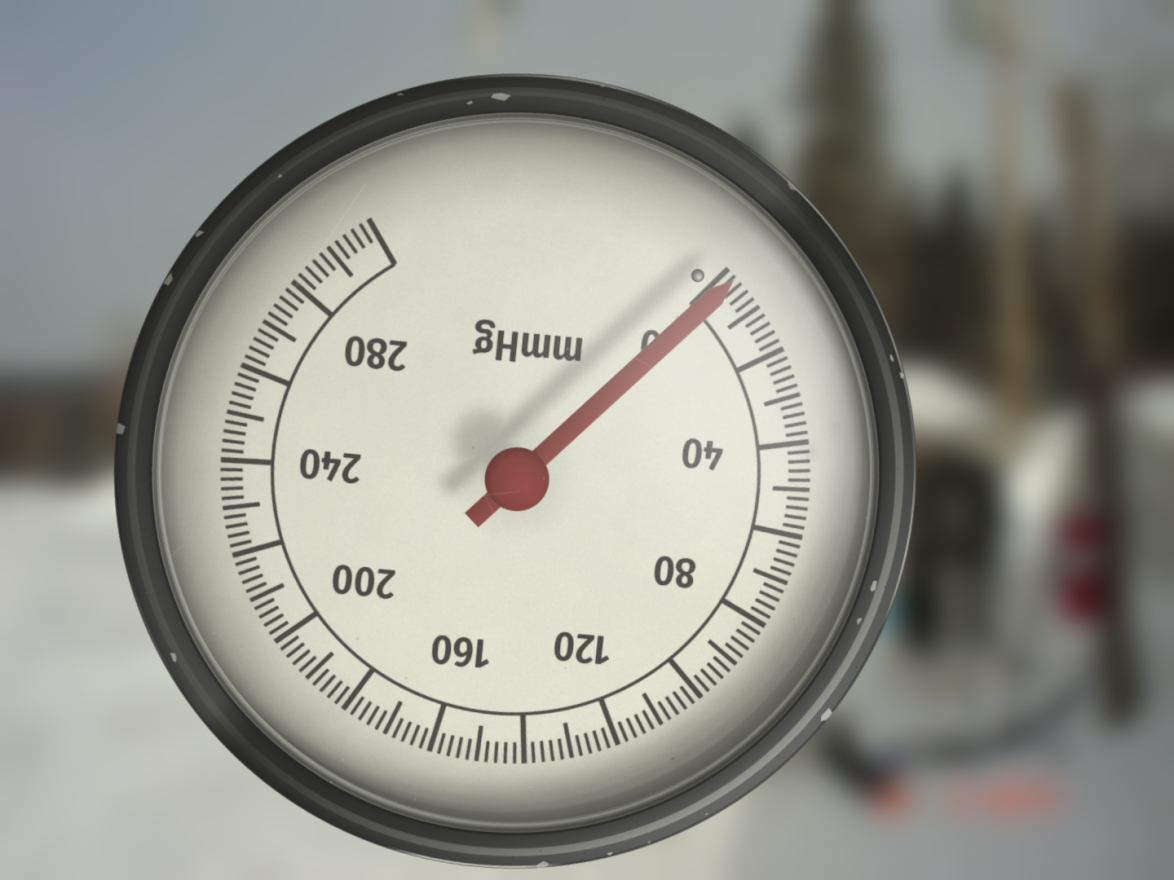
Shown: 2 mmHg
